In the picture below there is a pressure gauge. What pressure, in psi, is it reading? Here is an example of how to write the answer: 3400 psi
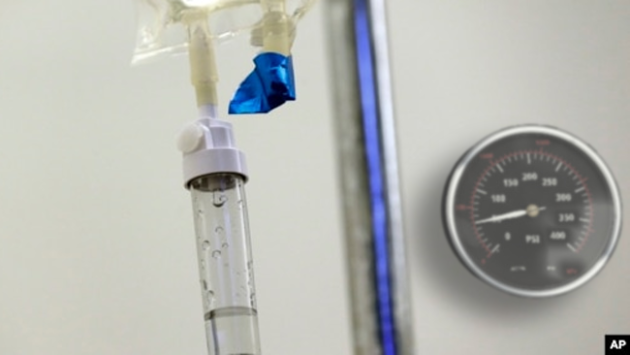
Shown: 50 psi
